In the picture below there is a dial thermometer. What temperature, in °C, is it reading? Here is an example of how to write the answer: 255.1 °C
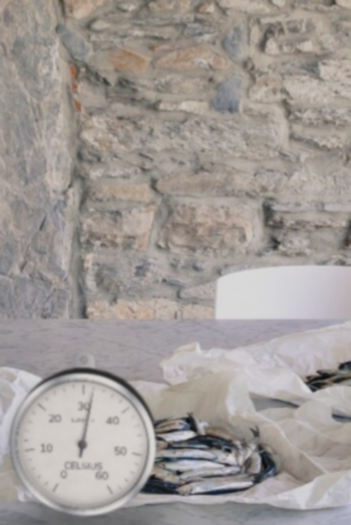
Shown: 32 °C
